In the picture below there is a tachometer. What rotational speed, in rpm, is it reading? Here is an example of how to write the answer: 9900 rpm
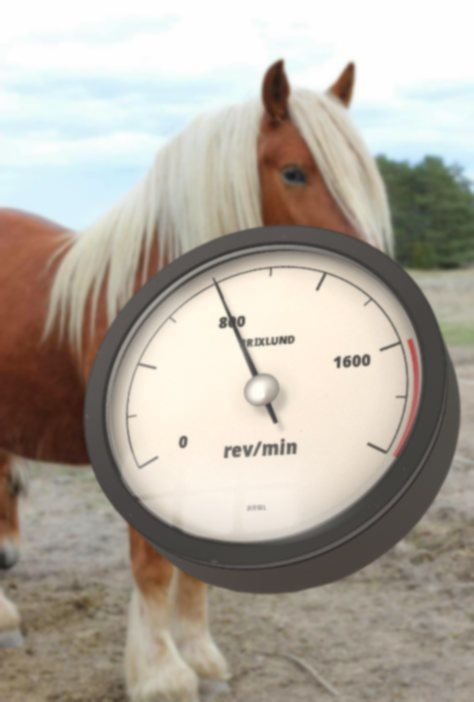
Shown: 800 rpm
